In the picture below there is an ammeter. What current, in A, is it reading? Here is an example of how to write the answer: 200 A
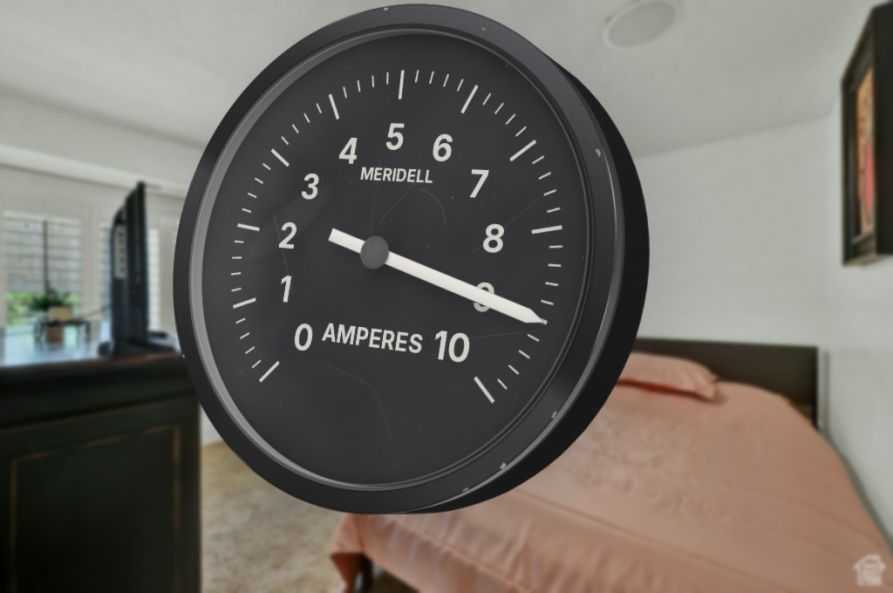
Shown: 9 A
